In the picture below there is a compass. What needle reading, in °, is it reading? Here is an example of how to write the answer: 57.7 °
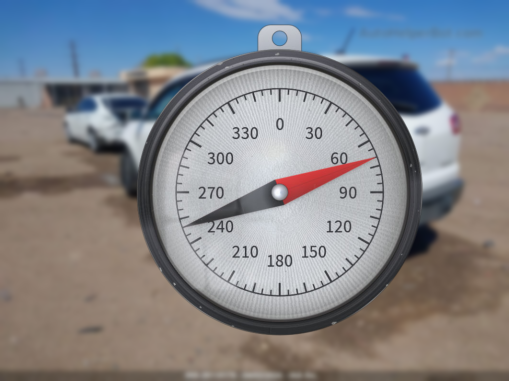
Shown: 70 °
